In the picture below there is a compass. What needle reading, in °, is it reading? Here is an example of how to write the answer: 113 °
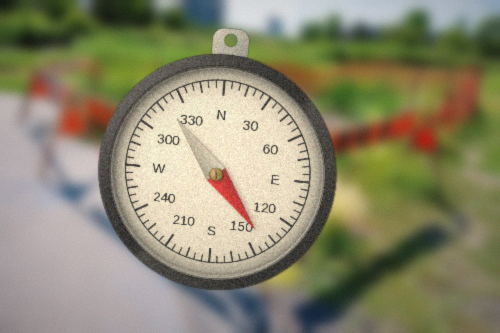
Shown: 140 °
